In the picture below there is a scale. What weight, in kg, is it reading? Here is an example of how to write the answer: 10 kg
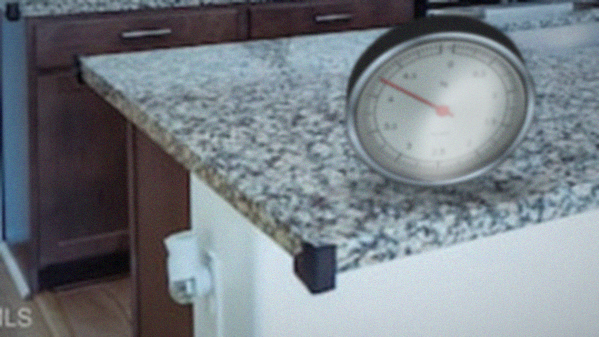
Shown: 4.25 kg
